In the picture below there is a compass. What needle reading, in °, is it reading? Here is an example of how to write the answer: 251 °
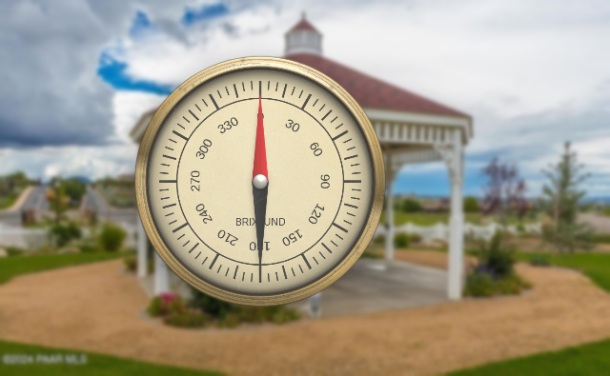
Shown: 0 °
